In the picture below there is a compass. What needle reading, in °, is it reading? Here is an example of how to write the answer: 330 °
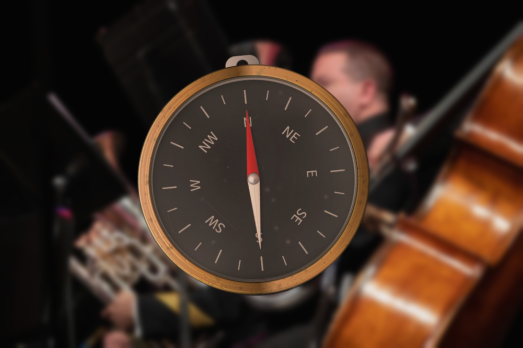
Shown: 0 °
